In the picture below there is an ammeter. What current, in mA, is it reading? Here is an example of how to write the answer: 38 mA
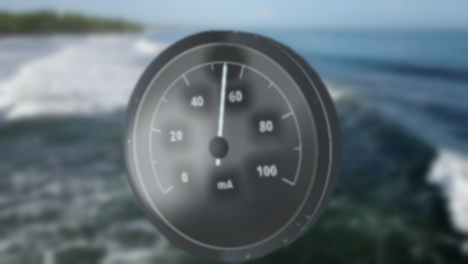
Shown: 55 mA
